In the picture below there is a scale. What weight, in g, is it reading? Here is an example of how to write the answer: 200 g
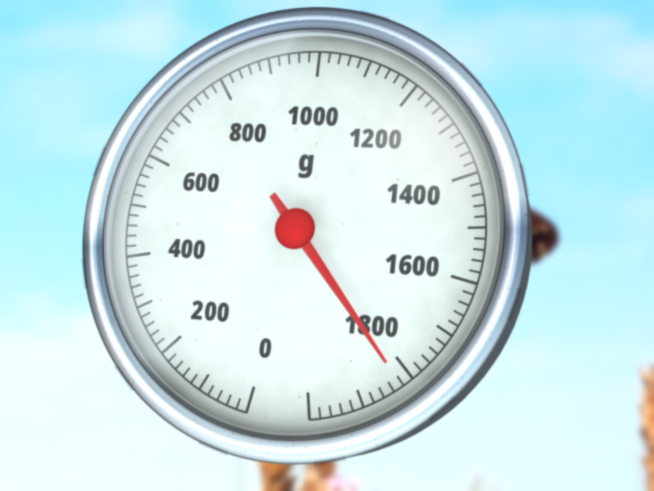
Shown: 1820 g
